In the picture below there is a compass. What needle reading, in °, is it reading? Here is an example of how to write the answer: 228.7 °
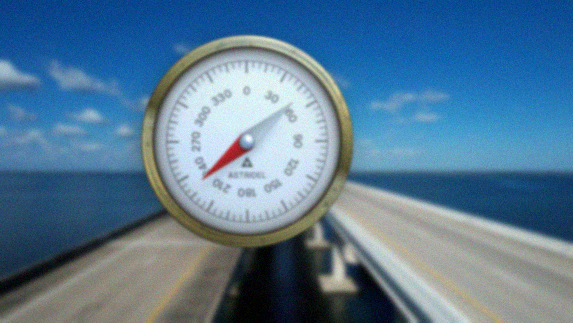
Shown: 230 °
